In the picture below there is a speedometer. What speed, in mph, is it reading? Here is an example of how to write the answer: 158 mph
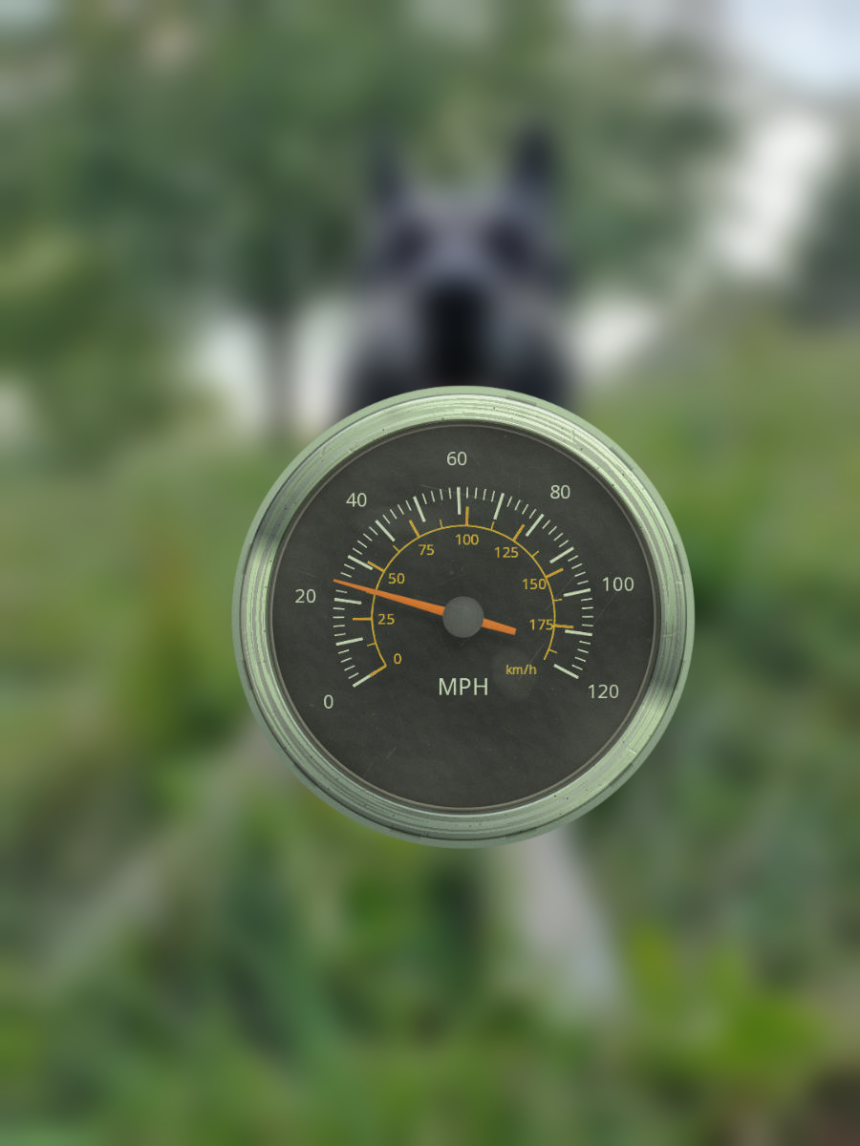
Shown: 24 mph
